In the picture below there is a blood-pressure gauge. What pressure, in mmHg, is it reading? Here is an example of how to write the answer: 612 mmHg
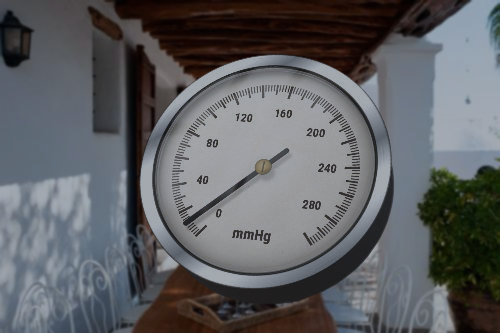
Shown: 10 mmHg
